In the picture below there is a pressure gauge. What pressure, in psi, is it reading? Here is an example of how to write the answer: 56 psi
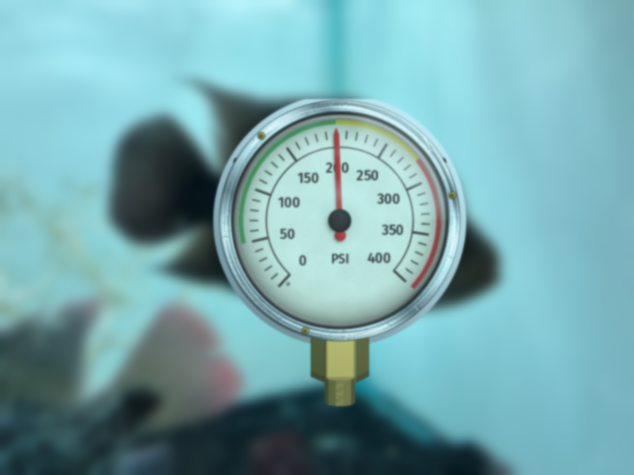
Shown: 200 psi
